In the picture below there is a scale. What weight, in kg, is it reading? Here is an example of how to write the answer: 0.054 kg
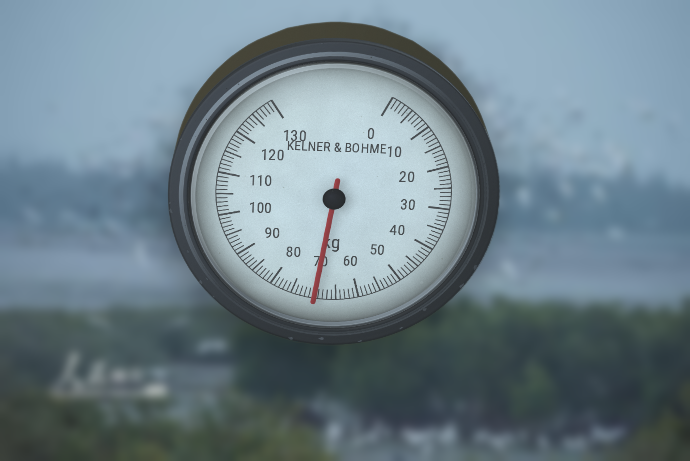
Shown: 70 kg
